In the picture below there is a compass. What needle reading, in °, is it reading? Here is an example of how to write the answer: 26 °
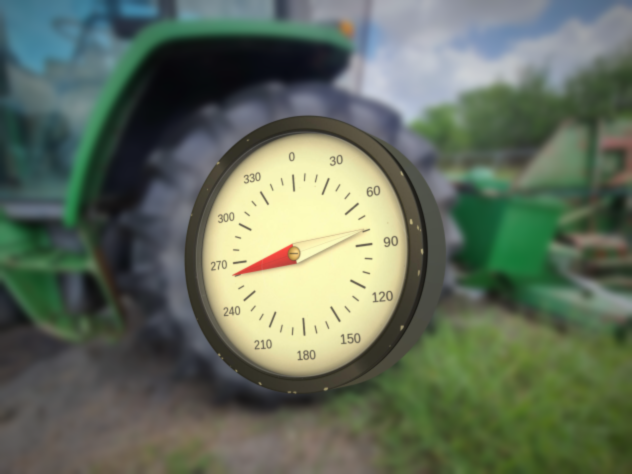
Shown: 260 °
